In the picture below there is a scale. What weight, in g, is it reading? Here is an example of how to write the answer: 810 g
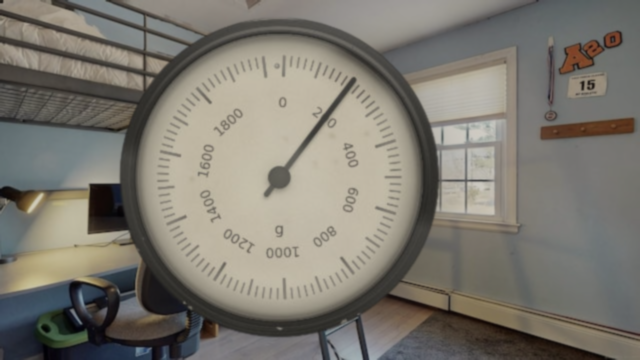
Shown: 200 g
